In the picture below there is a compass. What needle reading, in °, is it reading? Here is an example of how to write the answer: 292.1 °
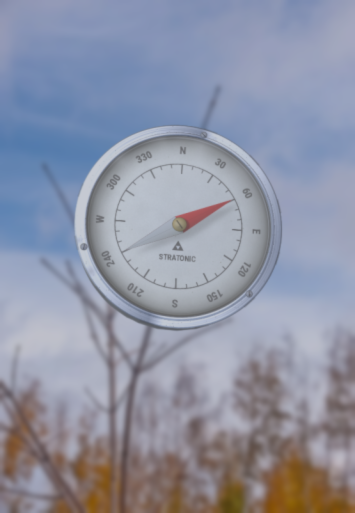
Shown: 60 °
